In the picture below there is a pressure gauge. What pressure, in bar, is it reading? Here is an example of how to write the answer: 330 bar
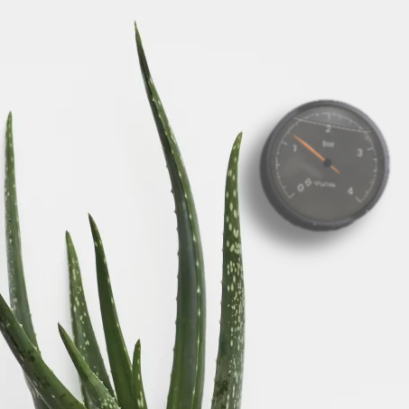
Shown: 1.2 bar
